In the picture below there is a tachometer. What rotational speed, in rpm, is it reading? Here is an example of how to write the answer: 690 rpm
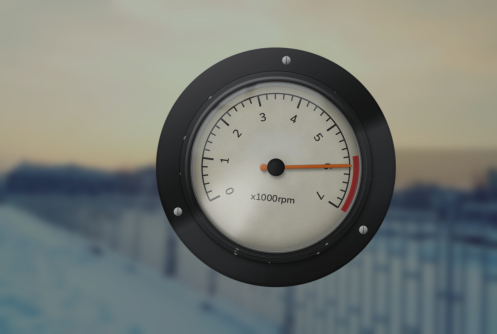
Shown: 6000 rpm
